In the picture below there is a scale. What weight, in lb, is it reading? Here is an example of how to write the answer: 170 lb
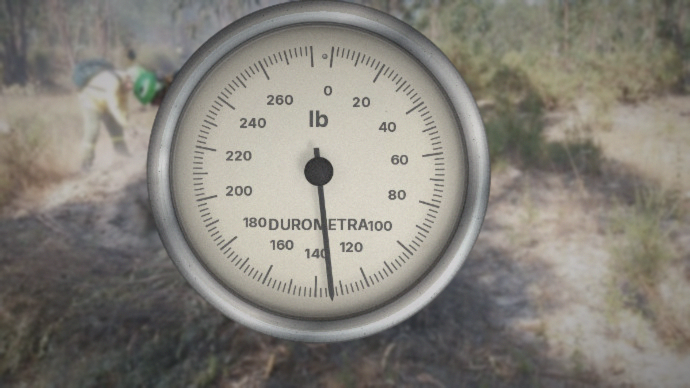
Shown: 134 lb
